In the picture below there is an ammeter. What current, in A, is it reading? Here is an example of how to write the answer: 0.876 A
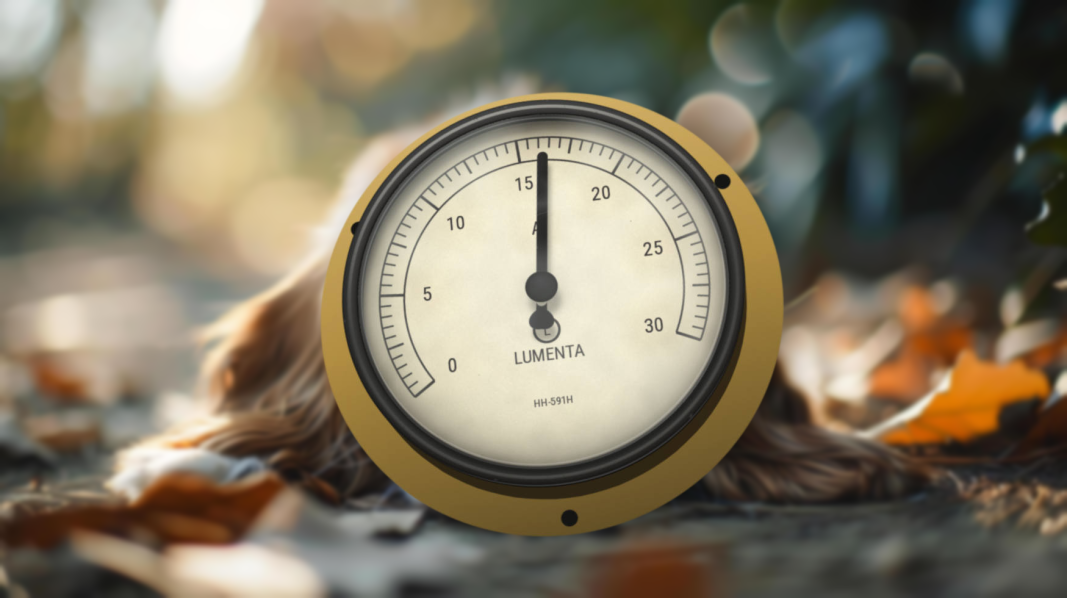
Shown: 16.25 A
